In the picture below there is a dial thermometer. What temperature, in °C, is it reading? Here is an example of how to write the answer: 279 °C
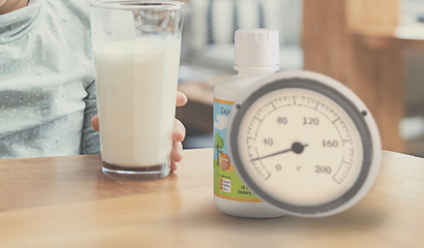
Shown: 20 °C
